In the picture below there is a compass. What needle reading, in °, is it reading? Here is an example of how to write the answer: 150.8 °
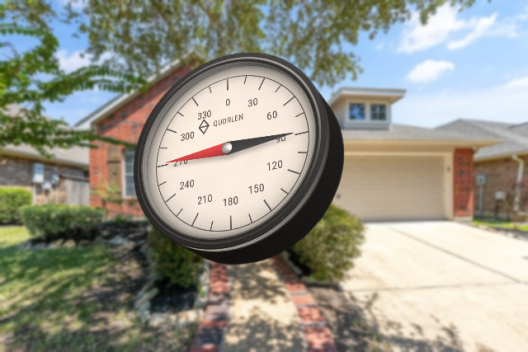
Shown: 270 °
